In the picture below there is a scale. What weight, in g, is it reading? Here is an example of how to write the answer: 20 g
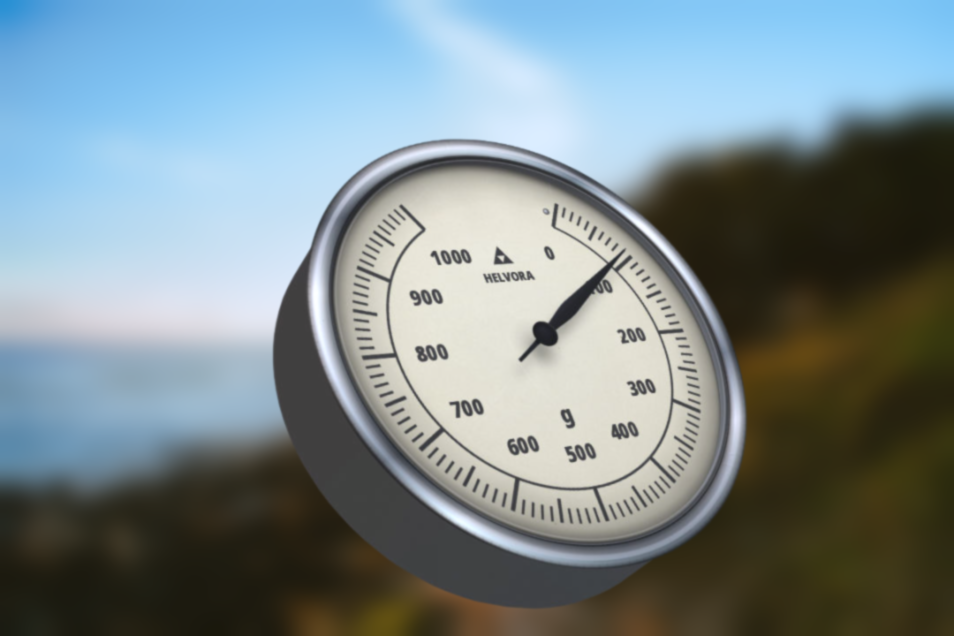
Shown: 90 g
